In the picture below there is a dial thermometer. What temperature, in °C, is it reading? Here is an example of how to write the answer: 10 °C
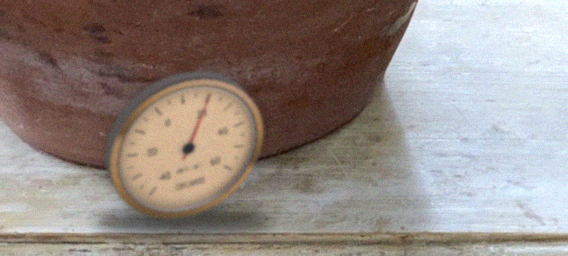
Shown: 20 °C
